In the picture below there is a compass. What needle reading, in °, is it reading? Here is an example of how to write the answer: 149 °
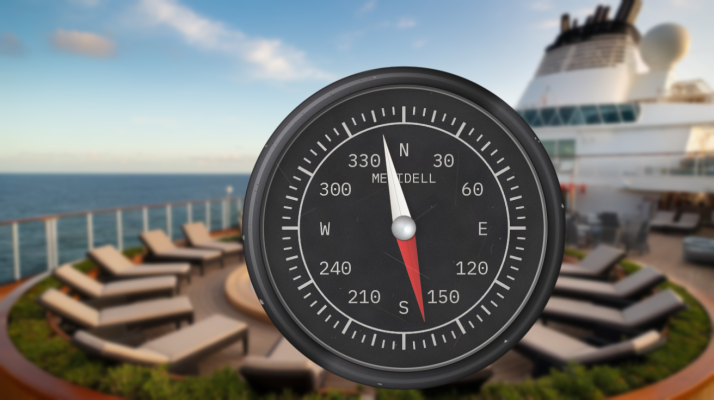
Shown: 167.5 °
